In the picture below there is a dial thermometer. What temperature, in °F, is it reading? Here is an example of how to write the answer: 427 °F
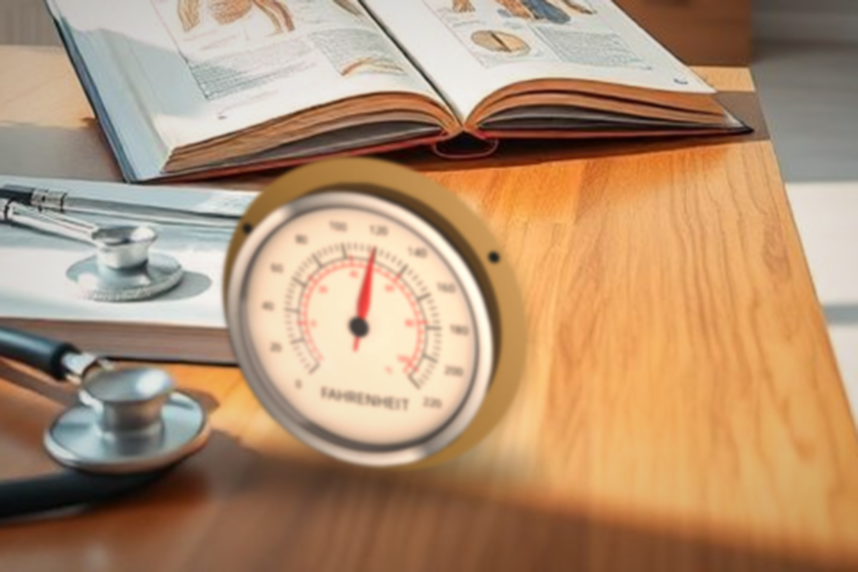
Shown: 120 °F
